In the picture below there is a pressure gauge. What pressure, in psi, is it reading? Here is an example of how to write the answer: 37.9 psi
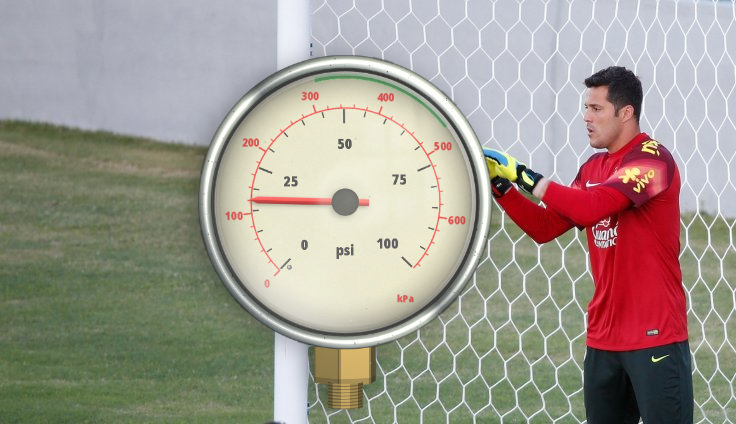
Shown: 17.5 psi
